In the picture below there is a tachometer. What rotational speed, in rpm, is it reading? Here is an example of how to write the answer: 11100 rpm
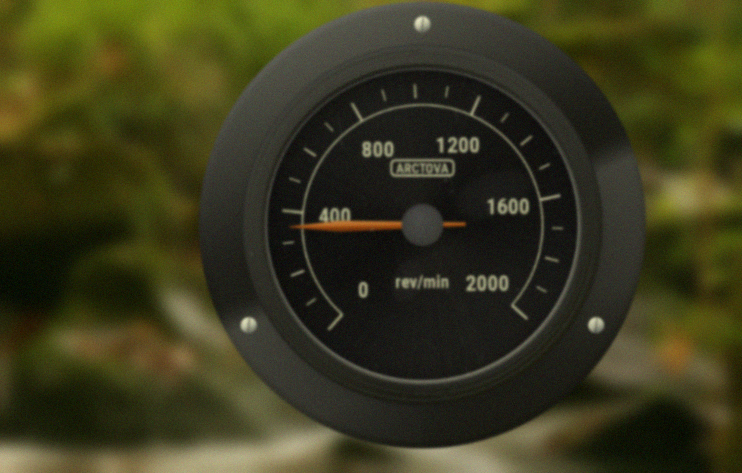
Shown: 350 rpm
